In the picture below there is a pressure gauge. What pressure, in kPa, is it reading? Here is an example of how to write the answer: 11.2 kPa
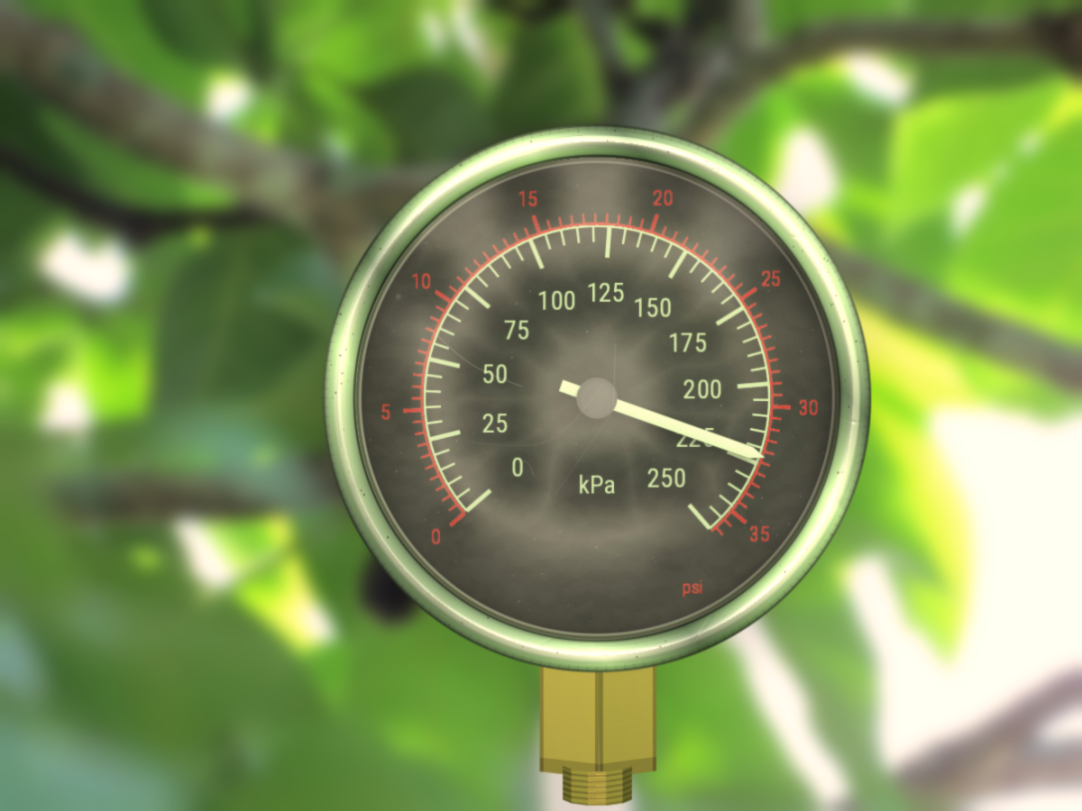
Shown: 222.5 kPa
